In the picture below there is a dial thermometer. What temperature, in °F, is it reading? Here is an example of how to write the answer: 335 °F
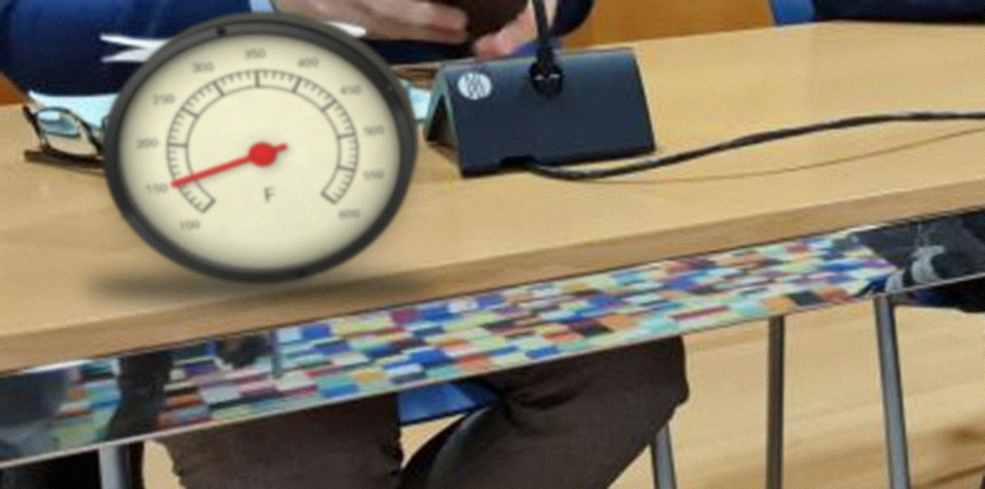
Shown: 150 °F
